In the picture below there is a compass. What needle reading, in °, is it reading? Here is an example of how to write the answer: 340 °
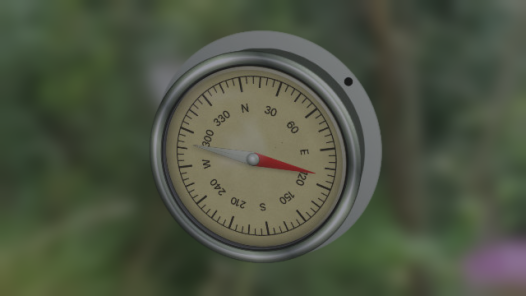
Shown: 110 °
